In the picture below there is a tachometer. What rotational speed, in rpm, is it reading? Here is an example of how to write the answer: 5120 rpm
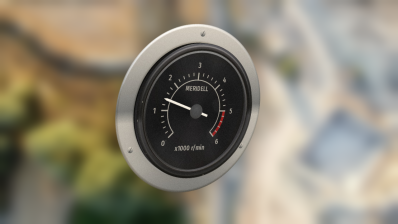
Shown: 1400 rpm
